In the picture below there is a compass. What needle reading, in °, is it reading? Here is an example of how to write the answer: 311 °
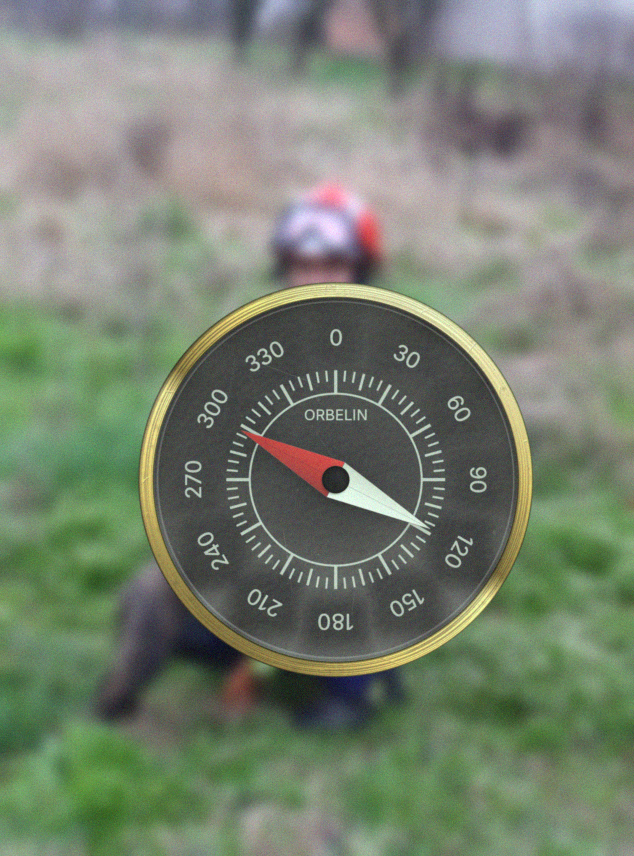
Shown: 297.5 °
